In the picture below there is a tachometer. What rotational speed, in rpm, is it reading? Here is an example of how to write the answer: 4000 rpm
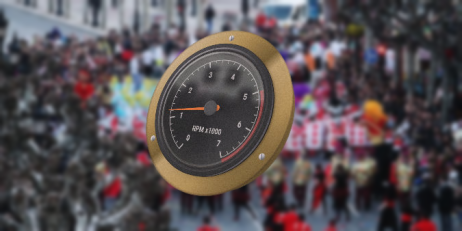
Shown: 1200 rpm
